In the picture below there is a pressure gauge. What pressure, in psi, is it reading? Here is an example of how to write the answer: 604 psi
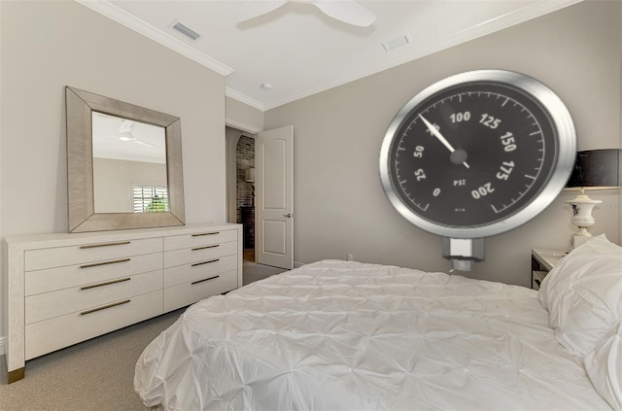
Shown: 75 psi
